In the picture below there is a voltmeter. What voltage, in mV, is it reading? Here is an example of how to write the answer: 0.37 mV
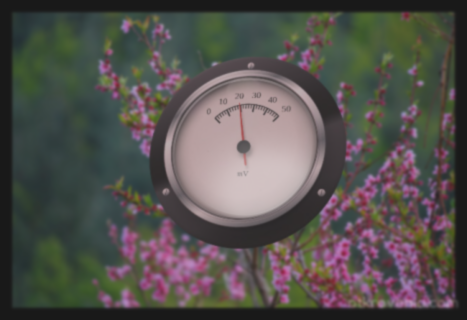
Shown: 20 mV
